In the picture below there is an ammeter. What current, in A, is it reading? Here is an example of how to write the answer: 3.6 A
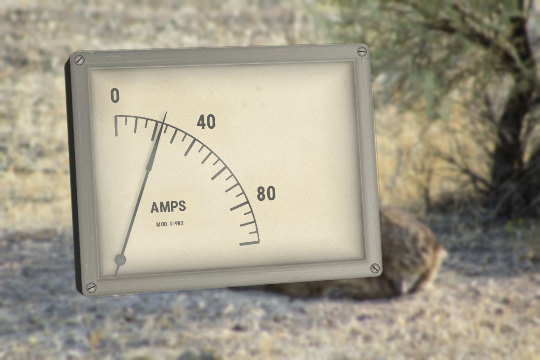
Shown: 22.5 A
